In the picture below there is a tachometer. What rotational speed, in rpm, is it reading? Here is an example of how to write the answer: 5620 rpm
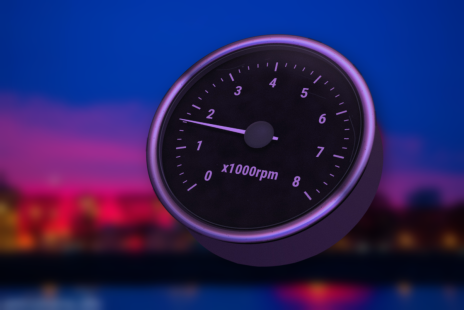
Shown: 1600 rpm
